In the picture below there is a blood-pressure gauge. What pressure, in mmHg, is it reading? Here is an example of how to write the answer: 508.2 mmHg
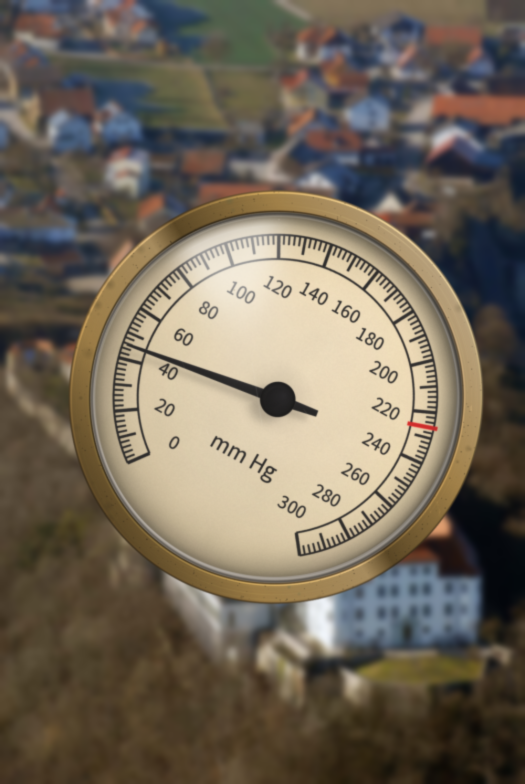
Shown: 46 mmHg
